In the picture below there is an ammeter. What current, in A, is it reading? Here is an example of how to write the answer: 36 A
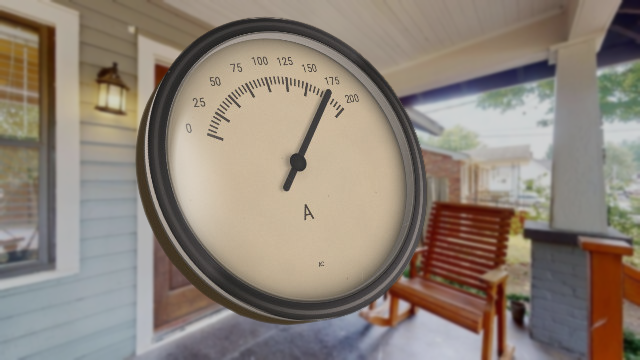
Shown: 175 A
